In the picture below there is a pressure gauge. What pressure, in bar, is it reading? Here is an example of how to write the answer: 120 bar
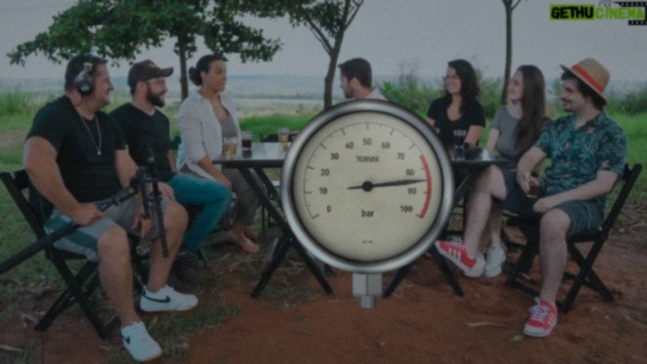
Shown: 85 bar
